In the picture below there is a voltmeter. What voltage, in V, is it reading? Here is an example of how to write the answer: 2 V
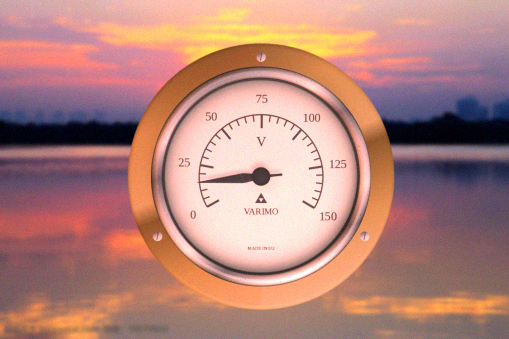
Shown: 15 V
